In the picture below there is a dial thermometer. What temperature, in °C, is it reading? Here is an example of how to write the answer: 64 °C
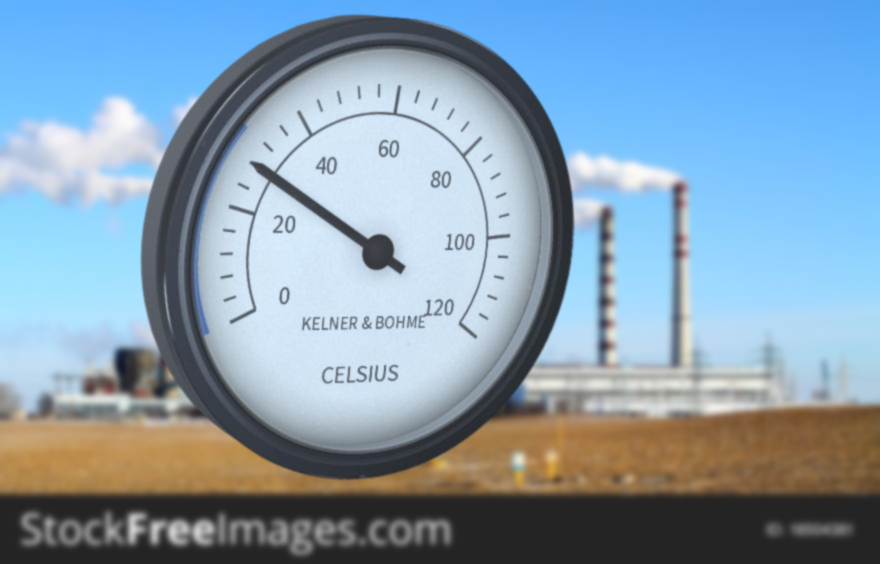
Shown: 28 °C
